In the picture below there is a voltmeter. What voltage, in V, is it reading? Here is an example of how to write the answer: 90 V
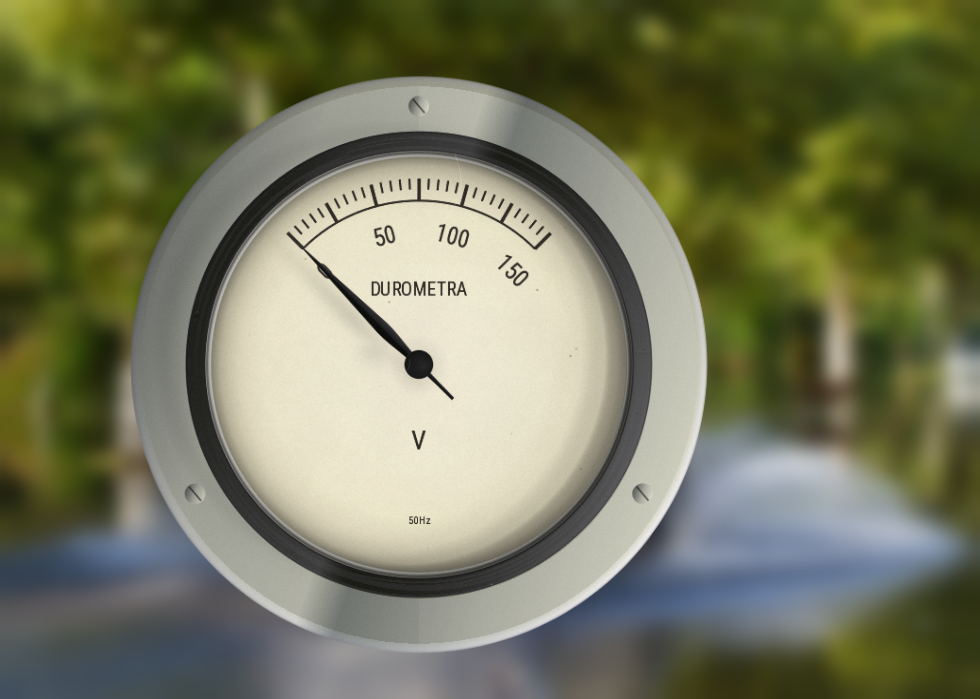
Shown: 0 V
